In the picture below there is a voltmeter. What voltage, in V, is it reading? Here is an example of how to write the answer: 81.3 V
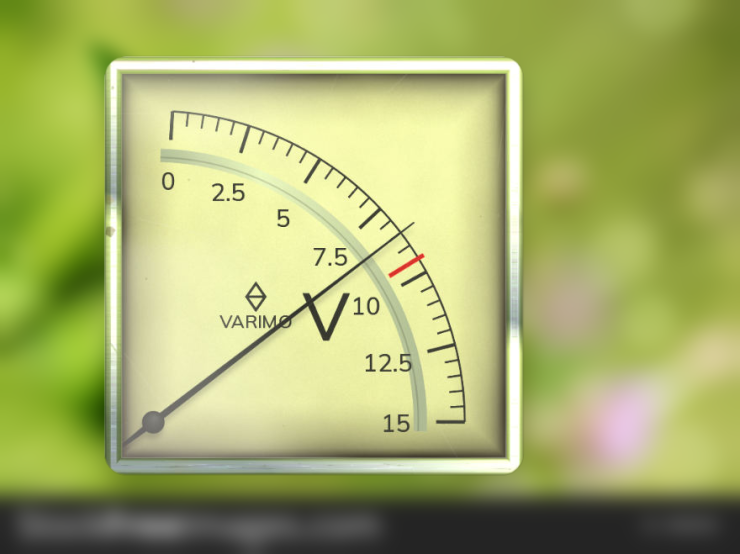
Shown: 8.5 V
